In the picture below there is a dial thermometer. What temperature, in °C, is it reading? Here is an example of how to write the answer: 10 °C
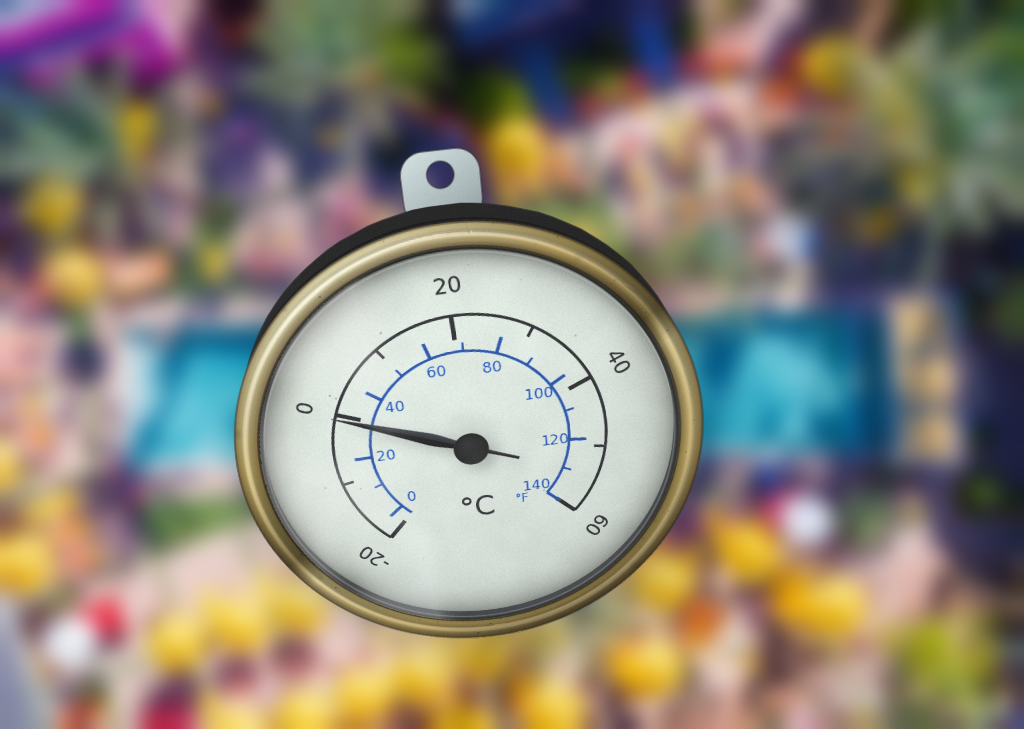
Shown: 0 °C
